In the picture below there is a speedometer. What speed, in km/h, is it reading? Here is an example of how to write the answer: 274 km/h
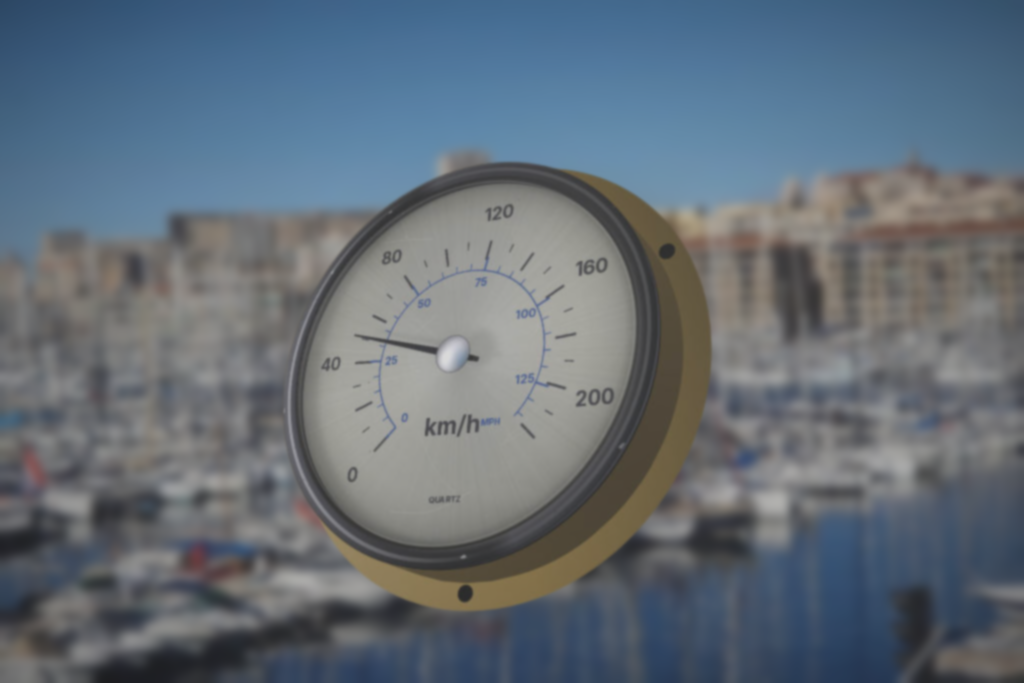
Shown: 50 km/h
